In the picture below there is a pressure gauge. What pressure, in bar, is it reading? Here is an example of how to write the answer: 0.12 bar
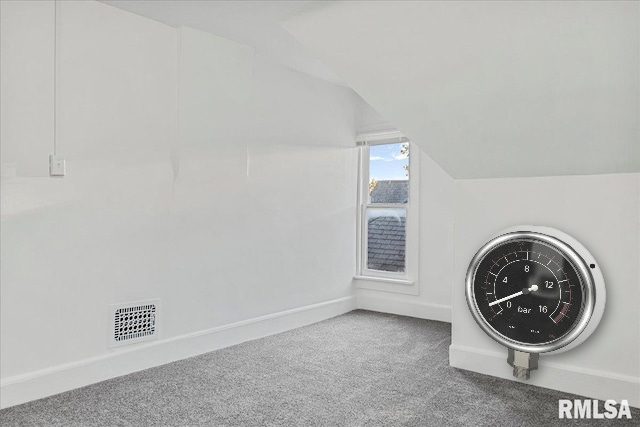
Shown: 1 bar
